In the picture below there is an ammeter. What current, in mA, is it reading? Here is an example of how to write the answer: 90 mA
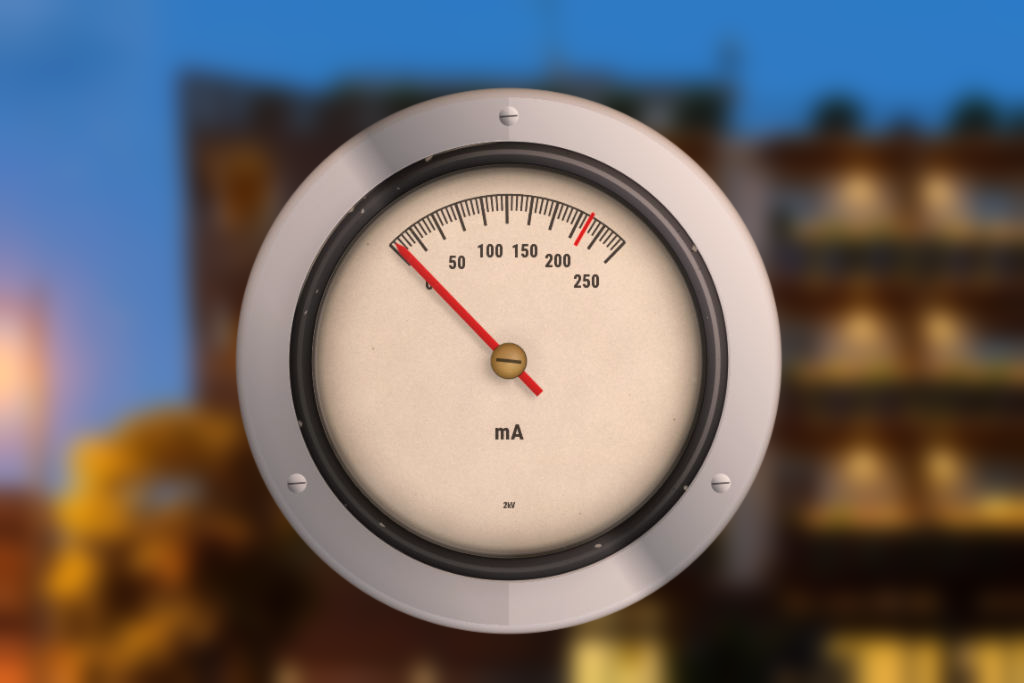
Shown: 5 mA
